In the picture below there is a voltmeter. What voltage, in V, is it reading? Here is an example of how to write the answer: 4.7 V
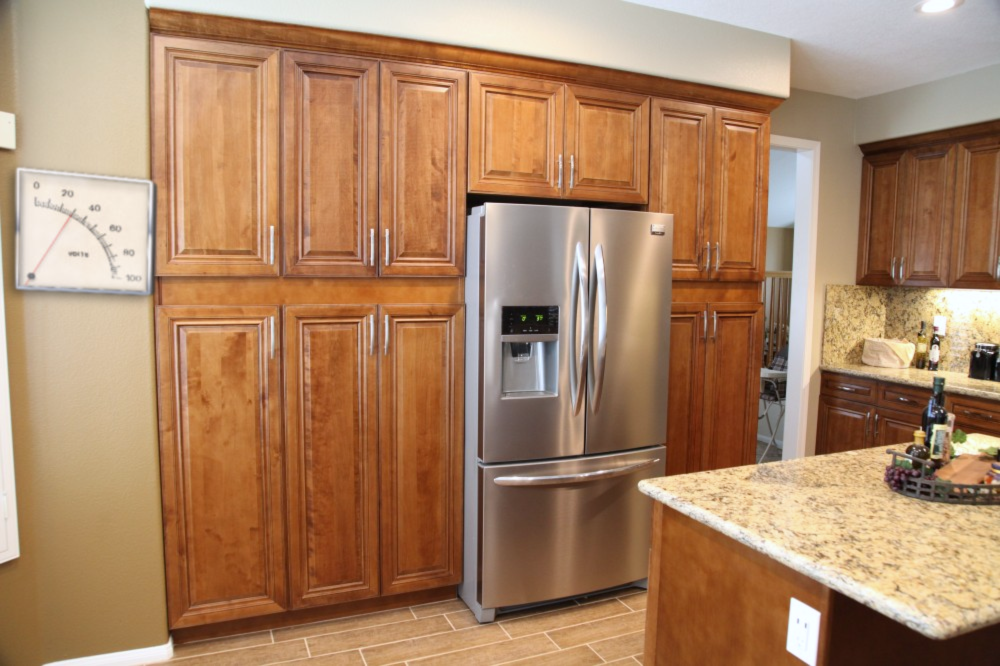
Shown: 30 V
